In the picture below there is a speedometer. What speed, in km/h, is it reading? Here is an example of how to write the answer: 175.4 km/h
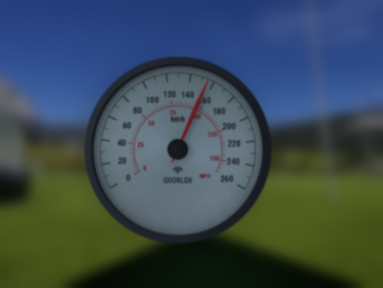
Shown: 155 km/h
